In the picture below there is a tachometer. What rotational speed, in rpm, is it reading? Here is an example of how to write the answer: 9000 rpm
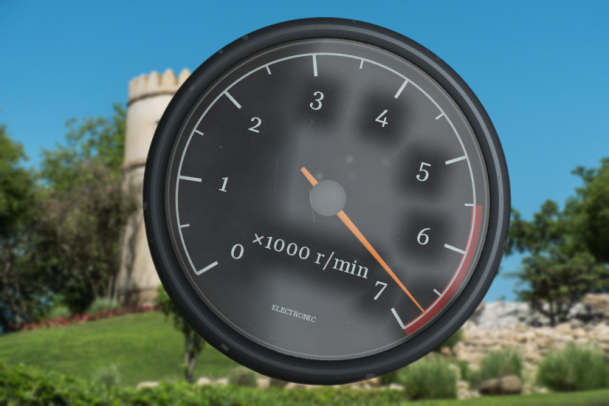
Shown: 6750 rpm
